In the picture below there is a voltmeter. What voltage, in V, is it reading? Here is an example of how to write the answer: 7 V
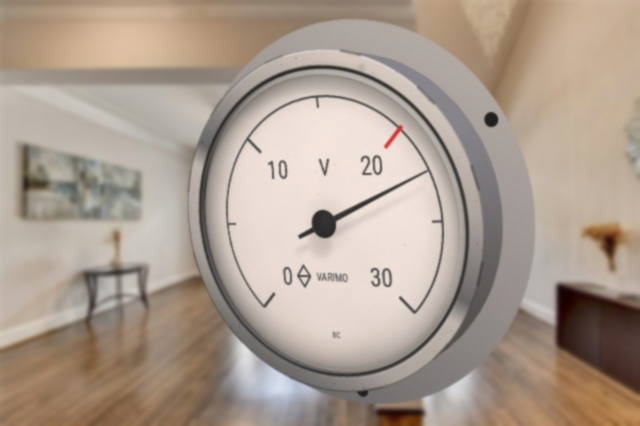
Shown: 22.5 V
